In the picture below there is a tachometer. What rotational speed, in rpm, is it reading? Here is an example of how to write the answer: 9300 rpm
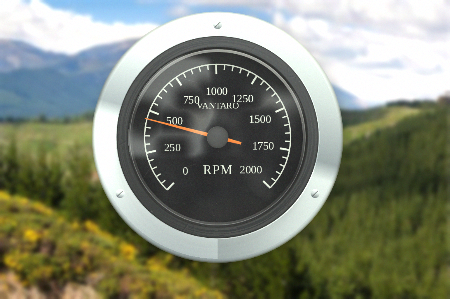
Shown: 450 rpm
